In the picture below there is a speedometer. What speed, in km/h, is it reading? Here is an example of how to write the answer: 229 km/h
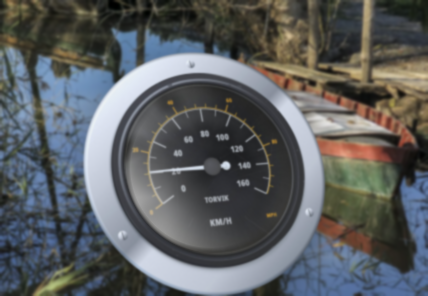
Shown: 20 km/h
